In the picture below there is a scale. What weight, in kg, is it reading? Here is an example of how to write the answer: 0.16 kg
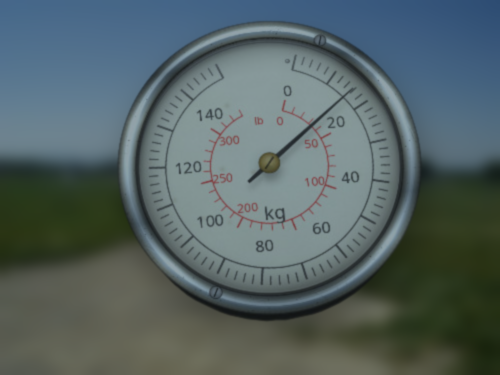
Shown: 16 kg
